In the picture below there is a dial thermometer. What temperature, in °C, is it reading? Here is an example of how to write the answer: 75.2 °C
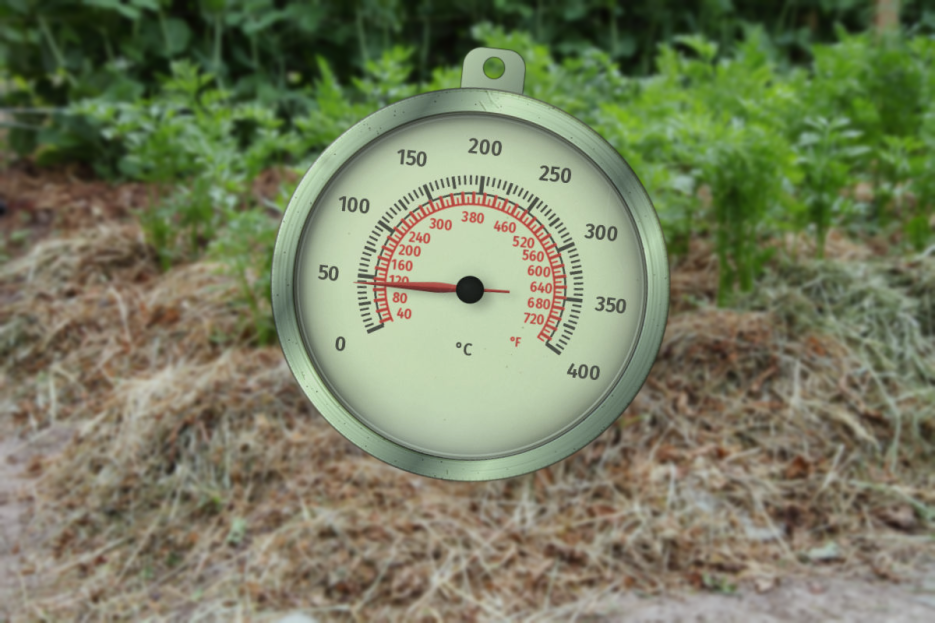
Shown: 45 °C
